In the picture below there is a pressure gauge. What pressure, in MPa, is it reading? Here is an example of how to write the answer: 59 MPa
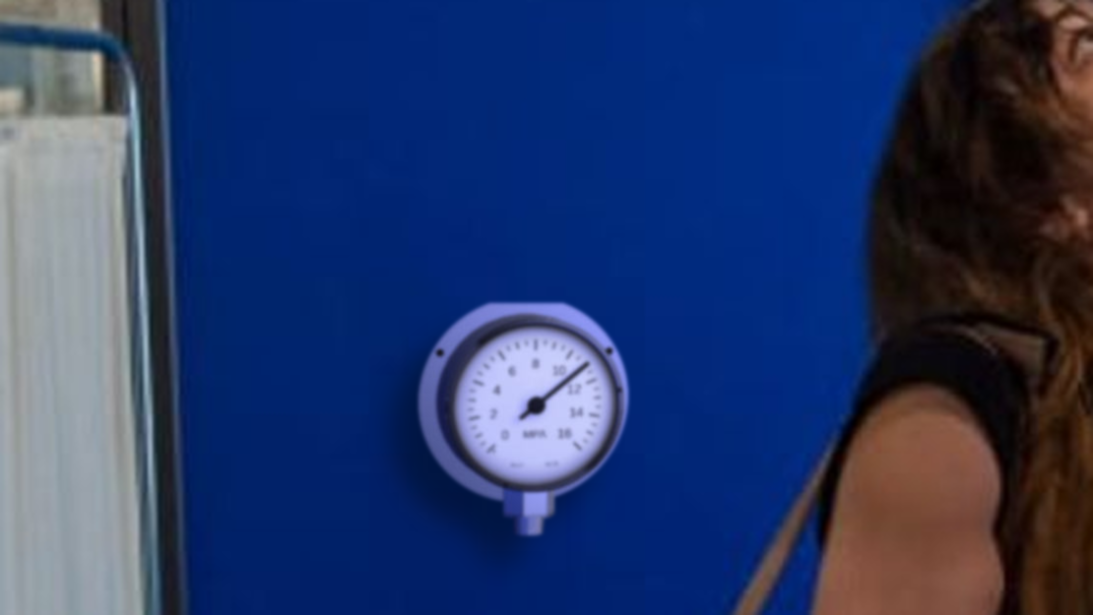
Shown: 11 MPa
